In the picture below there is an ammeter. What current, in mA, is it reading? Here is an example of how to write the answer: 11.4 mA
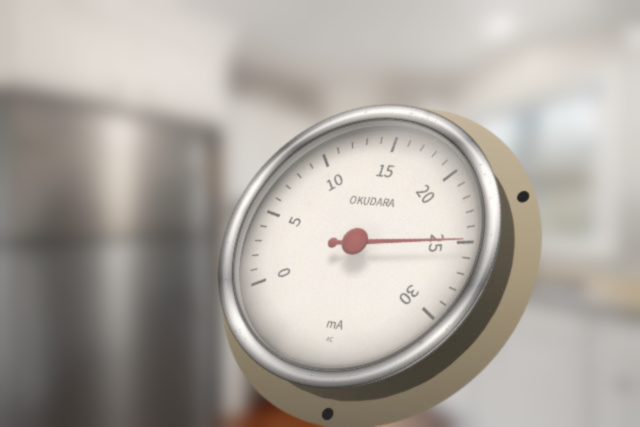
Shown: 25 mA
